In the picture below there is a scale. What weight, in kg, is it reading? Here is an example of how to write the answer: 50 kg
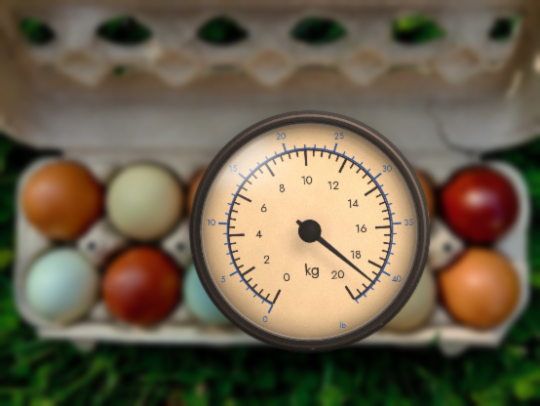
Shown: 18.8 kg
